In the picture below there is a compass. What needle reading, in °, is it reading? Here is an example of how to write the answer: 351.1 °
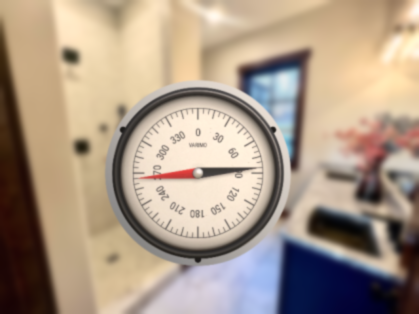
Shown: 265 °
